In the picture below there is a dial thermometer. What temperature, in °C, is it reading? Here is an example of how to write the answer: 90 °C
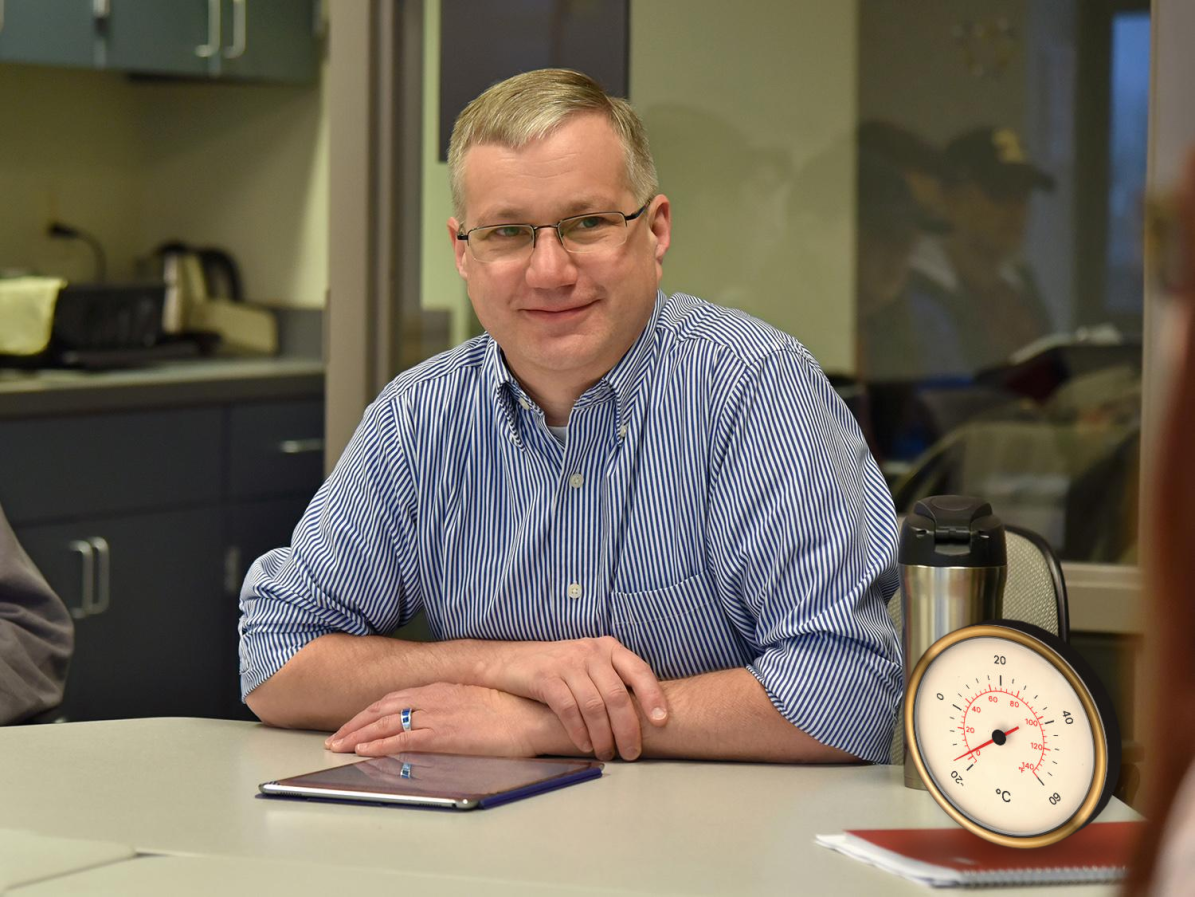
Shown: -16 °C
